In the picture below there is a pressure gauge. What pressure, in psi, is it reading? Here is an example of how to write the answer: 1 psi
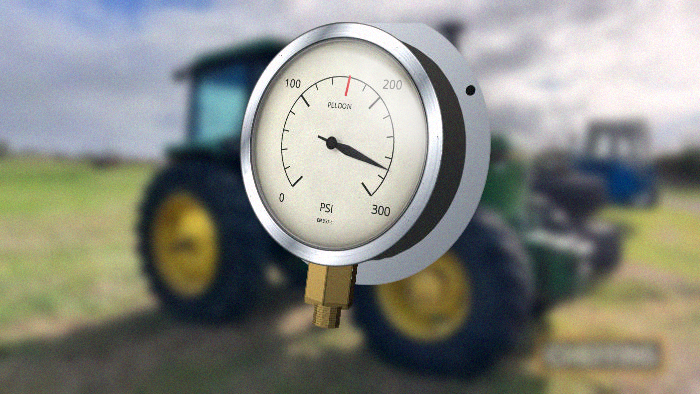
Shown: 270 psi
